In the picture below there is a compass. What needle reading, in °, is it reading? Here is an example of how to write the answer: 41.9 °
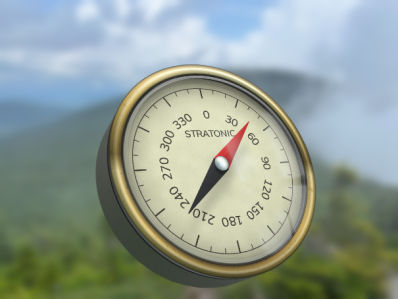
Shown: 45 °
